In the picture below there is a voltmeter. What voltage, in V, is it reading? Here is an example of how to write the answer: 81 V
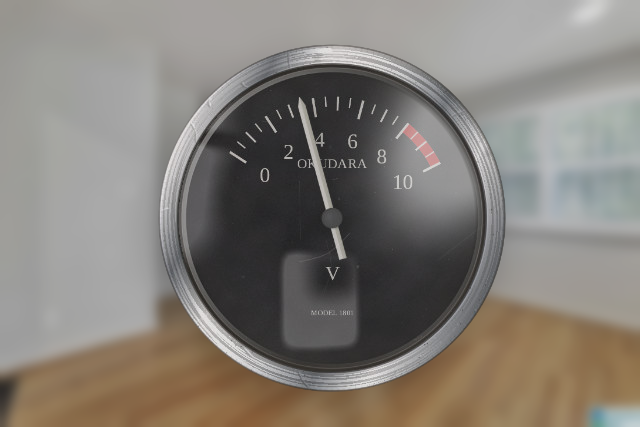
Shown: 3.5 V
